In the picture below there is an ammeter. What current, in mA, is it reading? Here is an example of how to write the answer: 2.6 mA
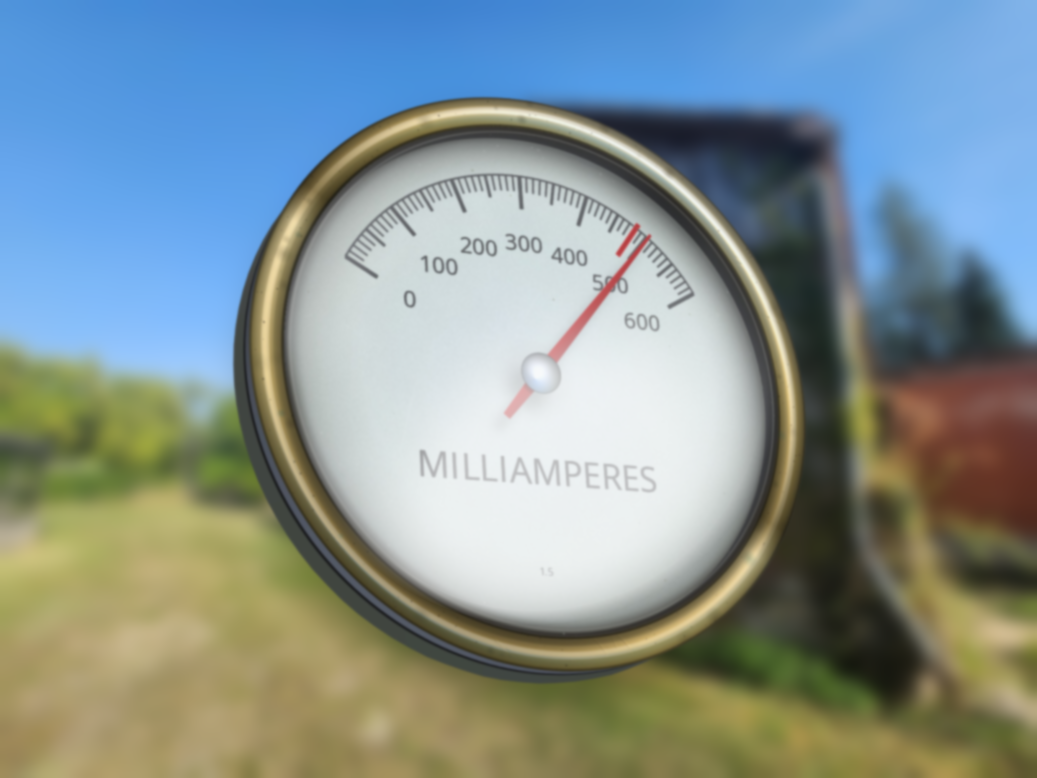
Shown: 500 mA
